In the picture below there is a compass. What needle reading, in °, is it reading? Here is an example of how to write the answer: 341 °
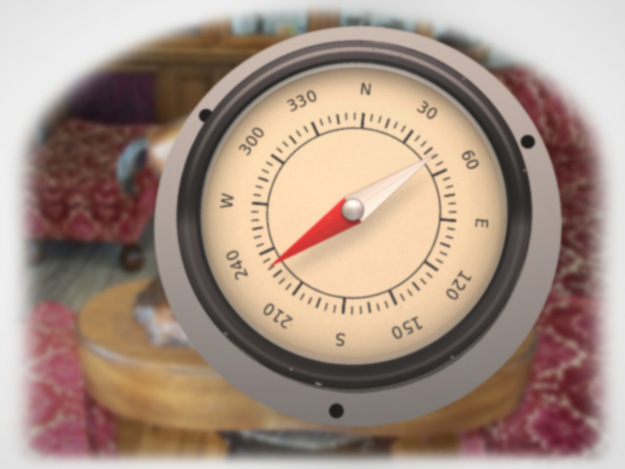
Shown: 230 °
